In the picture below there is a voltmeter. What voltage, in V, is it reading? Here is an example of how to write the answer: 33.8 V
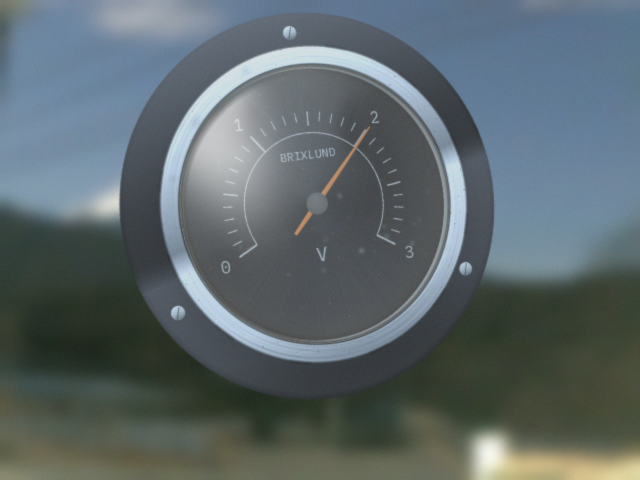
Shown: 2 V
